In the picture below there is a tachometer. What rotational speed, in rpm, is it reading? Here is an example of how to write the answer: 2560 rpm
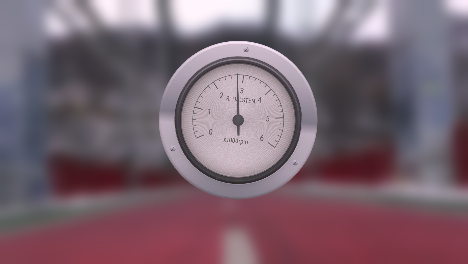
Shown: 2800 rpm
